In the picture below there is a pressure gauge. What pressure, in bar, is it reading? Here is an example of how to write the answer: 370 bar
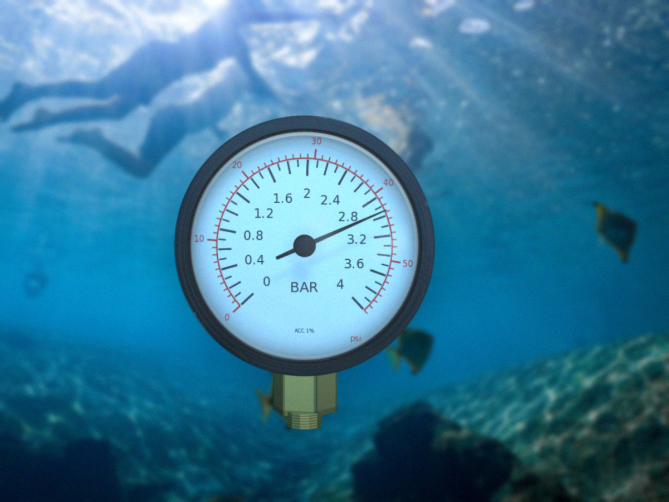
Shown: 2.95 bar
